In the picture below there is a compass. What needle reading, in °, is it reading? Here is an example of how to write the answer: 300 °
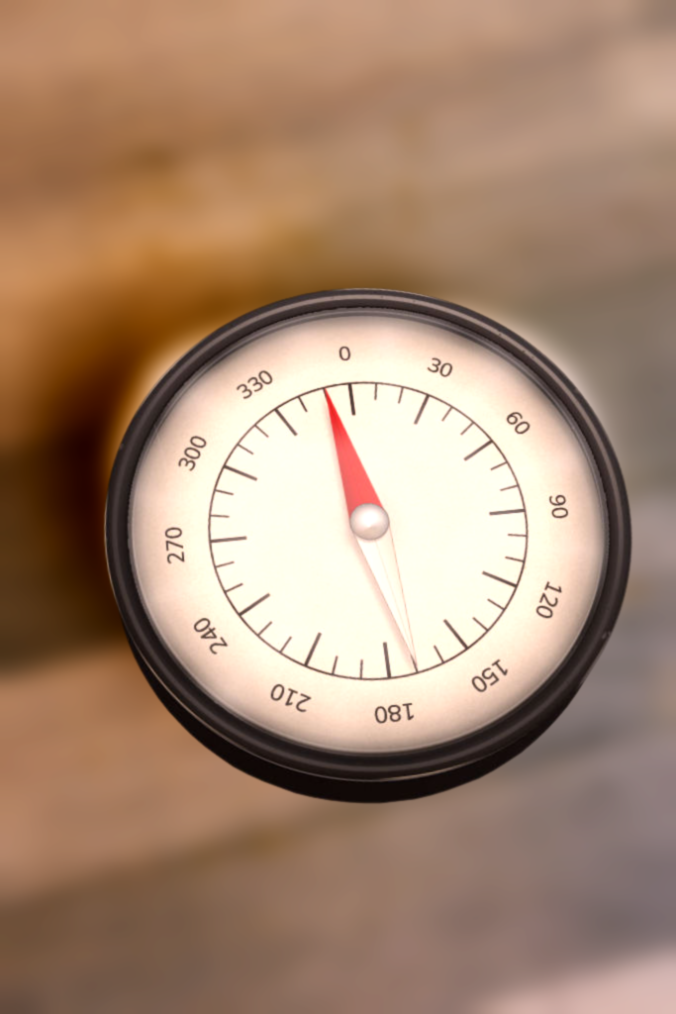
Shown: 350 °
